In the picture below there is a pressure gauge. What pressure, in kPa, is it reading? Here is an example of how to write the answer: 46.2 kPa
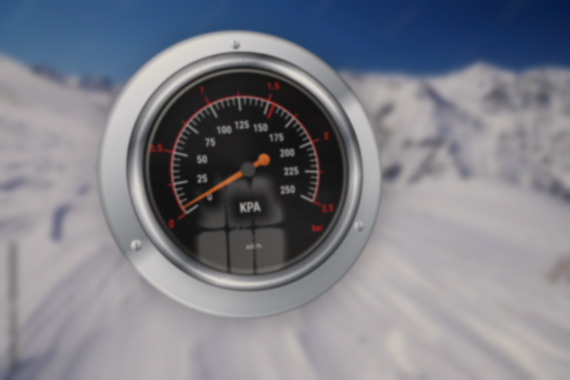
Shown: 5 kPa
